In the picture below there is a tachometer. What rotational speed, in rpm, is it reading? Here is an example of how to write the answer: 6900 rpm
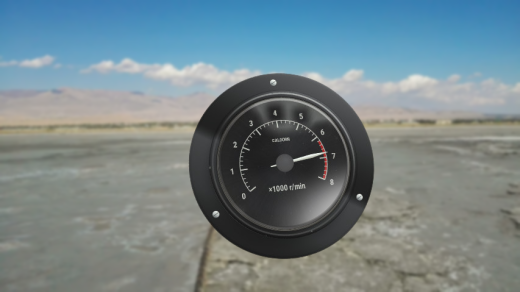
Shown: 6800 rpm
